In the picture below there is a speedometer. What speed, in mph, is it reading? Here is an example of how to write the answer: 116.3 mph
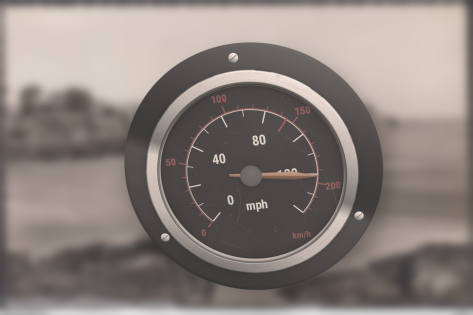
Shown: 120 mph
